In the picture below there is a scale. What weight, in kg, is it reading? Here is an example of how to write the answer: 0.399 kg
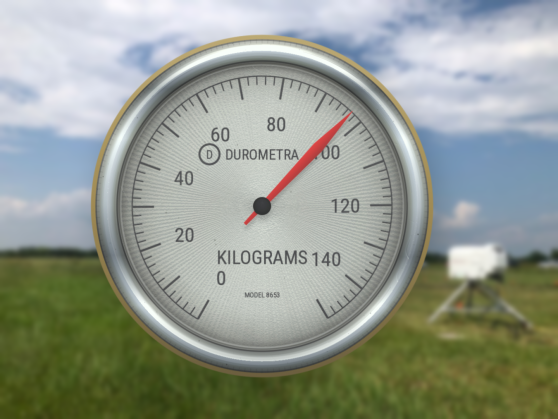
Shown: 97 kg
